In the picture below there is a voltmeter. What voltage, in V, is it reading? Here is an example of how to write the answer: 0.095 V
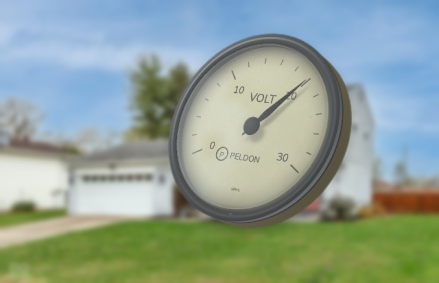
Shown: 20 V
